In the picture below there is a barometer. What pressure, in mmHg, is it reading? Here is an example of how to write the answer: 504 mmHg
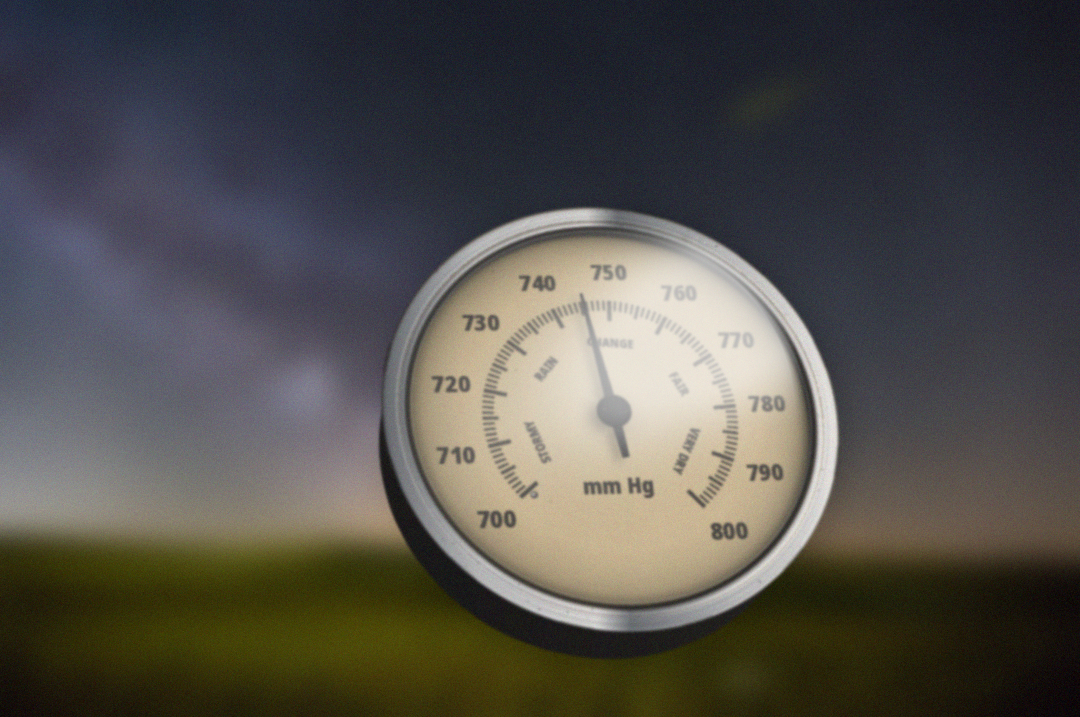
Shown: 745 mmHg
